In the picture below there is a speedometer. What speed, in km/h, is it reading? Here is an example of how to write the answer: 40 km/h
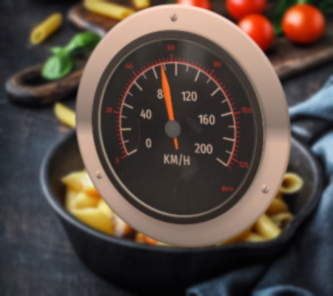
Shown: 90 km/h
